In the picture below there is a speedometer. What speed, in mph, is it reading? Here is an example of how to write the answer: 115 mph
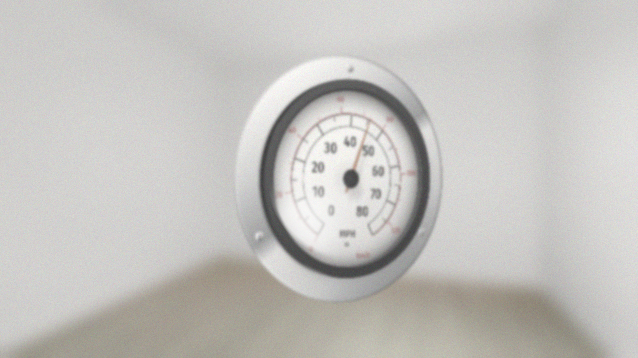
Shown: 45 mph
